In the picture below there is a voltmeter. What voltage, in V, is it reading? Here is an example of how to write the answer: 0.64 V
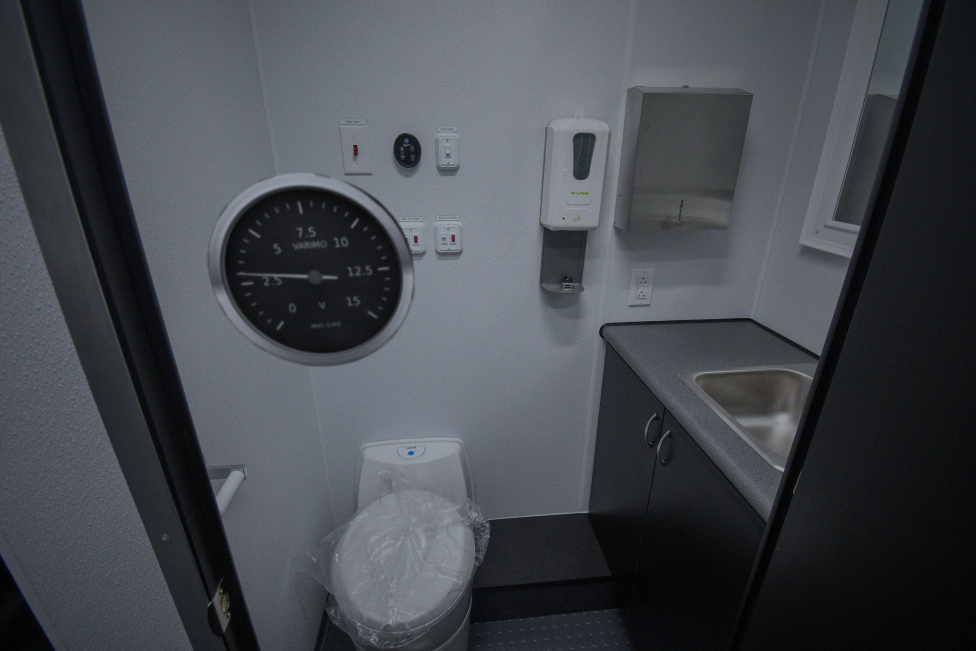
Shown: 3 V
